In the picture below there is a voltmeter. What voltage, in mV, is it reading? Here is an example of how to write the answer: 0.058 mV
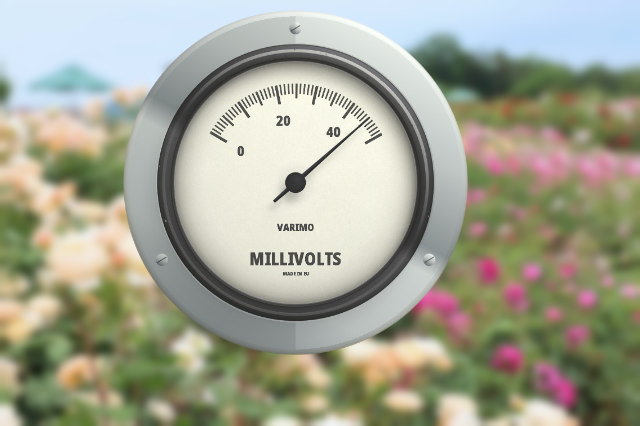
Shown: 45 mV
